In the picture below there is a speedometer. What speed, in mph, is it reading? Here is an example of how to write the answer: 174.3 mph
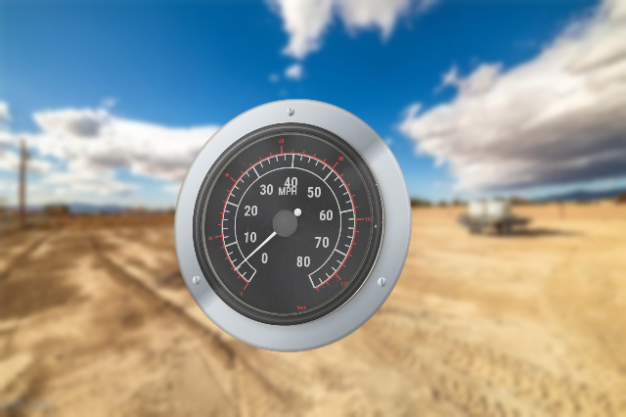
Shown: 4 mph
